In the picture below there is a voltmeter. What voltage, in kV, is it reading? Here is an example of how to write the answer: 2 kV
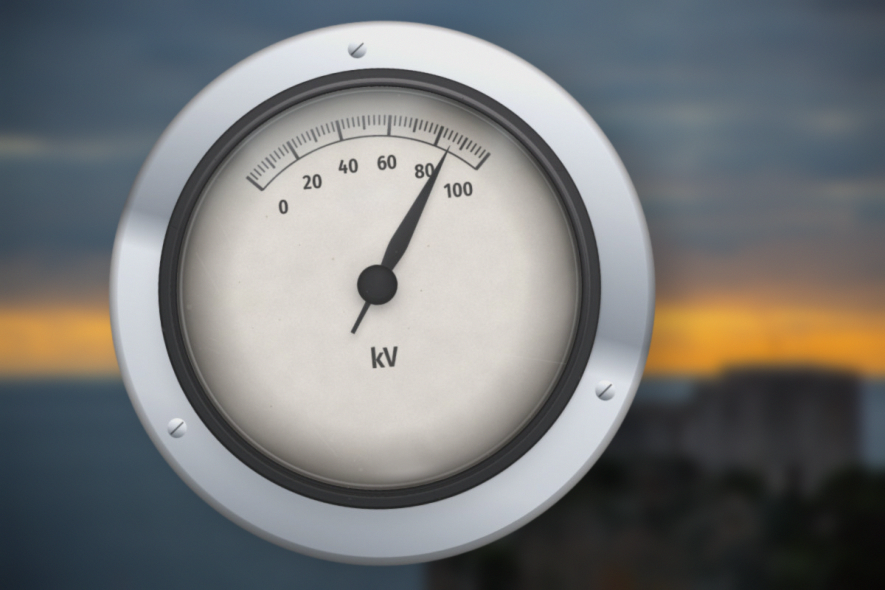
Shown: 86 kV
